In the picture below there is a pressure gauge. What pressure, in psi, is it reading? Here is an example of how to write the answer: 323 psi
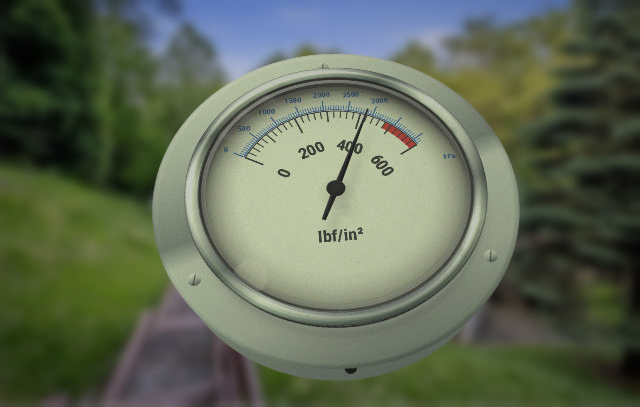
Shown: 420 psi
